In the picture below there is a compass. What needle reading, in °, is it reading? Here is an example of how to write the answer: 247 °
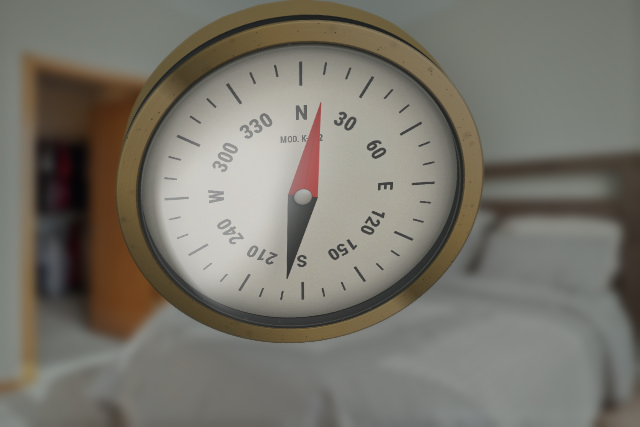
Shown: 10 °
